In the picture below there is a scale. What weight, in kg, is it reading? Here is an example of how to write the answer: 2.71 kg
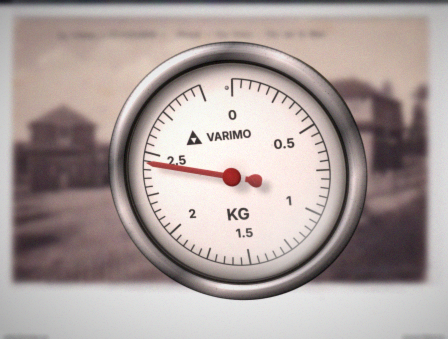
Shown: 2.45 kg
